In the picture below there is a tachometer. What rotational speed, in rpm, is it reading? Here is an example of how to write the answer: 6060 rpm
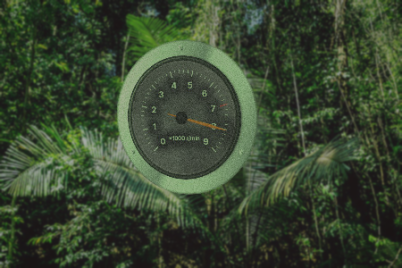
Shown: 8000 rpm
